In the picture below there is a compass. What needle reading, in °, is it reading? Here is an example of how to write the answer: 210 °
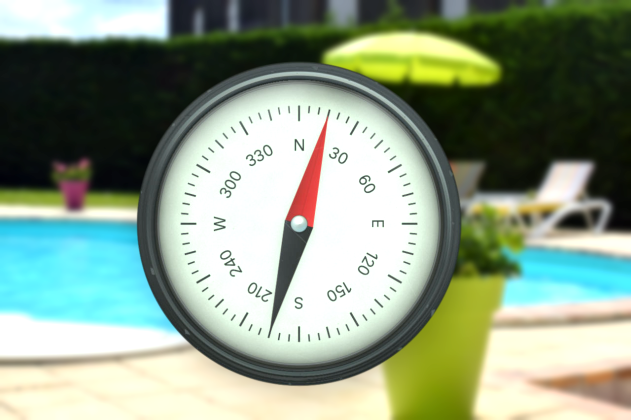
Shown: 15 °
